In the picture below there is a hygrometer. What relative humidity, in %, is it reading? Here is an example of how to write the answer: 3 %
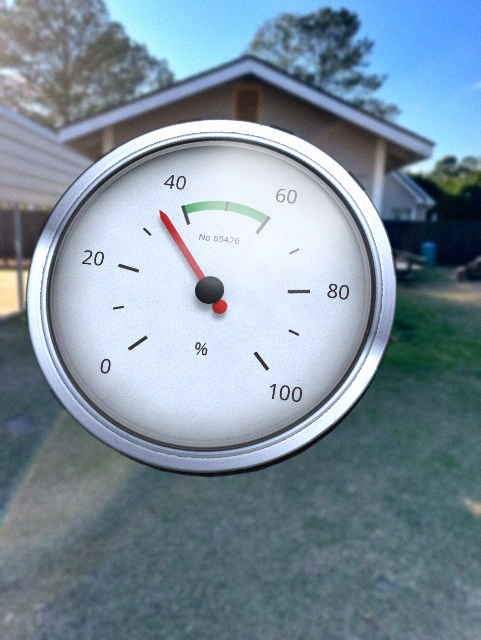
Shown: 35 %
